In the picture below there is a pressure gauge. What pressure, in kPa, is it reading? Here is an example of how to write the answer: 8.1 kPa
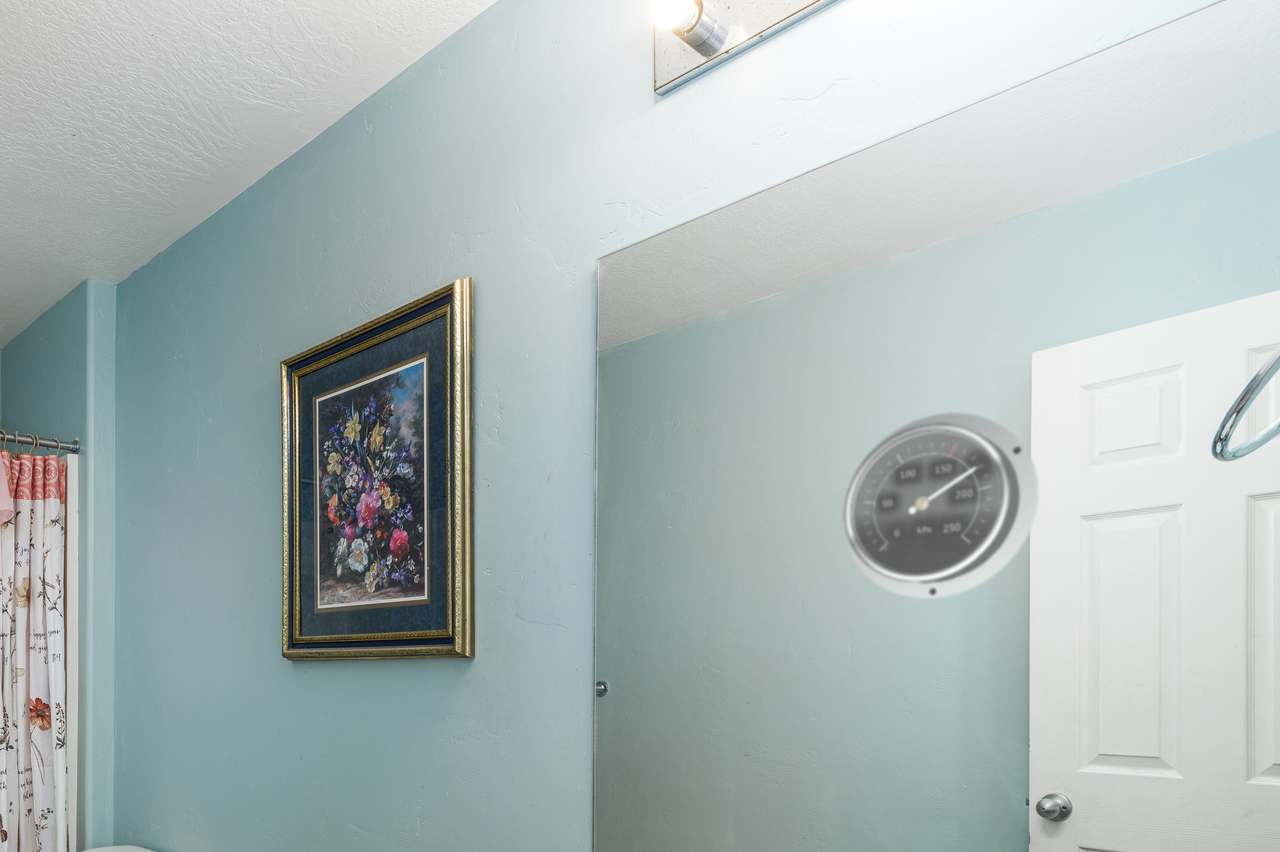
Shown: 180 kPa
